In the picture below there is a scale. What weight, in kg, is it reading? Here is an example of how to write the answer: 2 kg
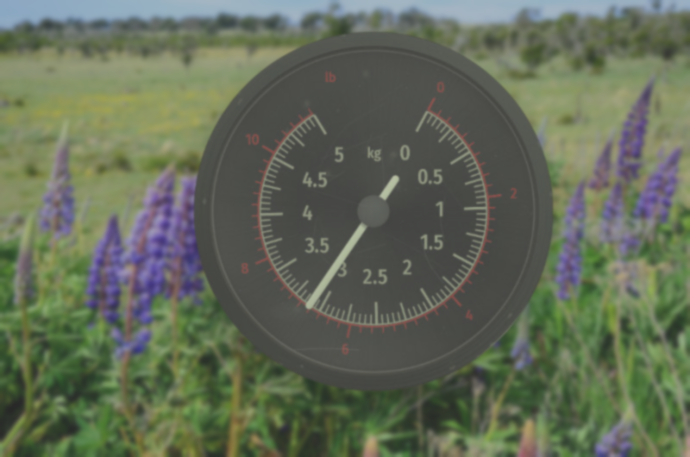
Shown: 3.1 kg
